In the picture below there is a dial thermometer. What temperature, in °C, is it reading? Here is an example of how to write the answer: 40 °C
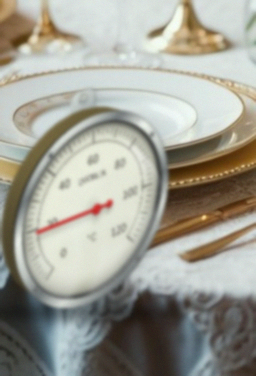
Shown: 20 °C
